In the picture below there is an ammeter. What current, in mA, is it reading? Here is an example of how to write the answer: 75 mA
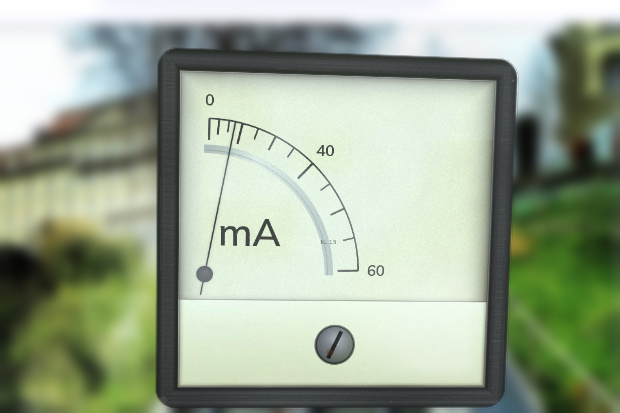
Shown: 17.5 mA
